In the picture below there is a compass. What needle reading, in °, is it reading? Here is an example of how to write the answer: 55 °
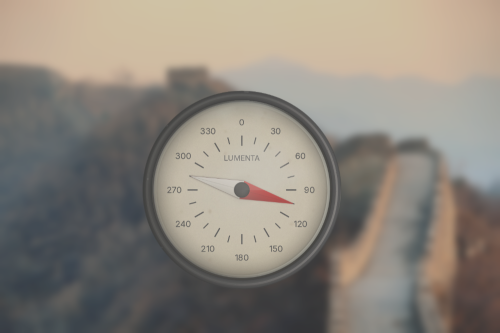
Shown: 105 °
